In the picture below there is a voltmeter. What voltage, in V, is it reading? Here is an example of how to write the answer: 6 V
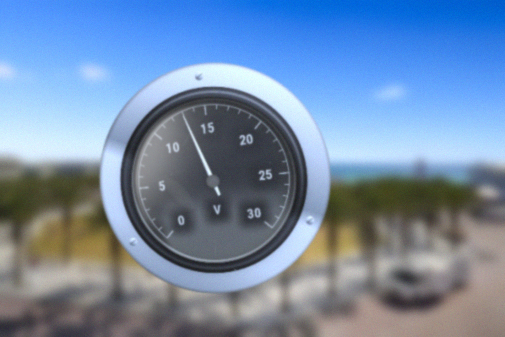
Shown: 13 V
